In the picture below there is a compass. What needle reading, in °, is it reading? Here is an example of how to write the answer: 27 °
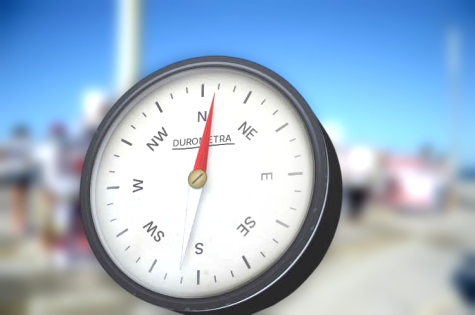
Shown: 10 °
